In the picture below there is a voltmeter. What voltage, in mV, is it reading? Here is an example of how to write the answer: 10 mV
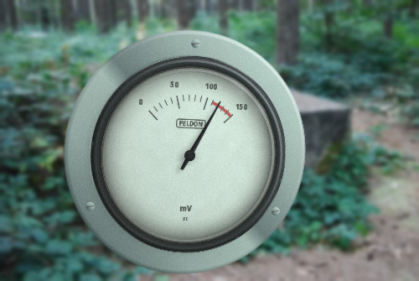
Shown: 120 mV
